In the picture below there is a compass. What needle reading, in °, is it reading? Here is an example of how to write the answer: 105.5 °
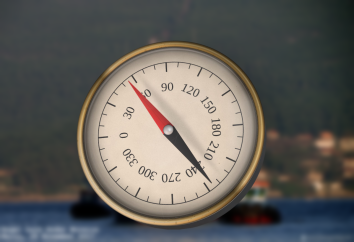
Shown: 55 °
